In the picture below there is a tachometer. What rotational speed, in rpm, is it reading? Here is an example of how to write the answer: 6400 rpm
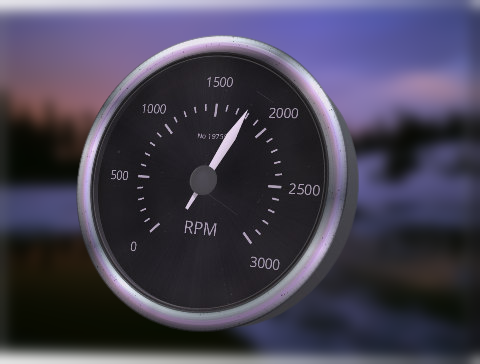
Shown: 1800 rpm
